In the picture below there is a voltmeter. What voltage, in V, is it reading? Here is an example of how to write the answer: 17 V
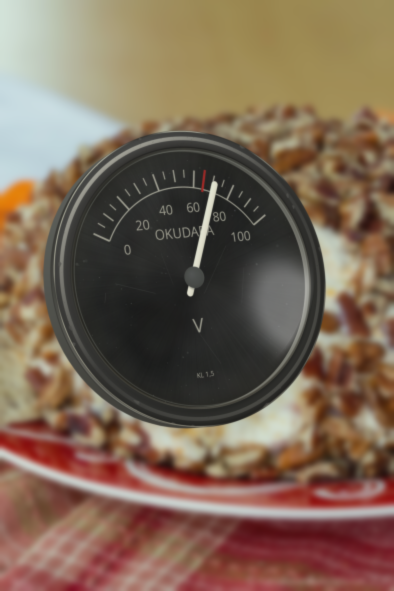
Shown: 70 V
